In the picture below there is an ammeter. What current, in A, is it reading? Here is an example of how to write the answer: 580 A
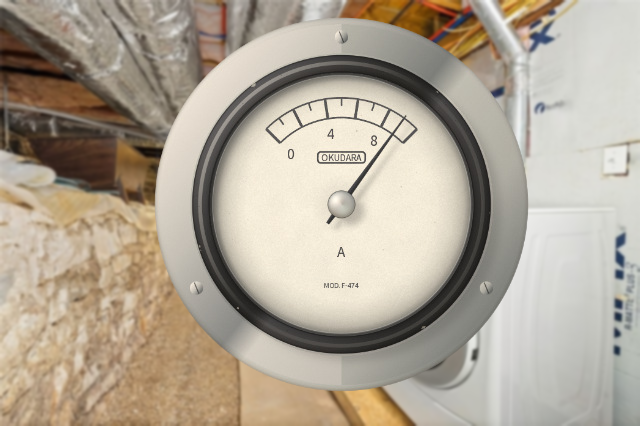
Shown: 9 A
